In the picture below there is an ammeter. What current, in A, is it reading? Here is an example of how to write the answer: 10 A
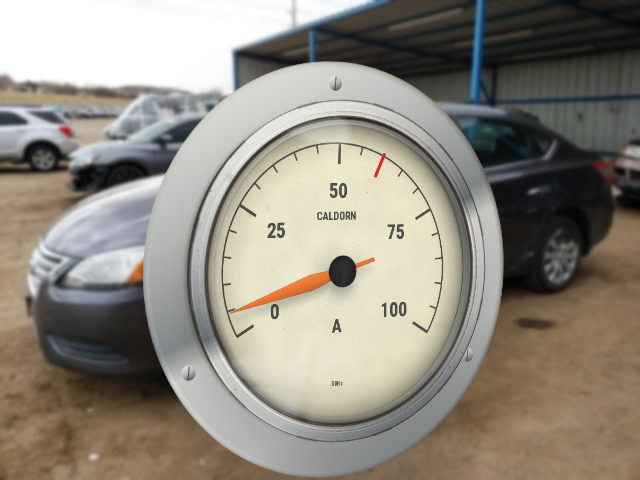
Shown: 5 A
